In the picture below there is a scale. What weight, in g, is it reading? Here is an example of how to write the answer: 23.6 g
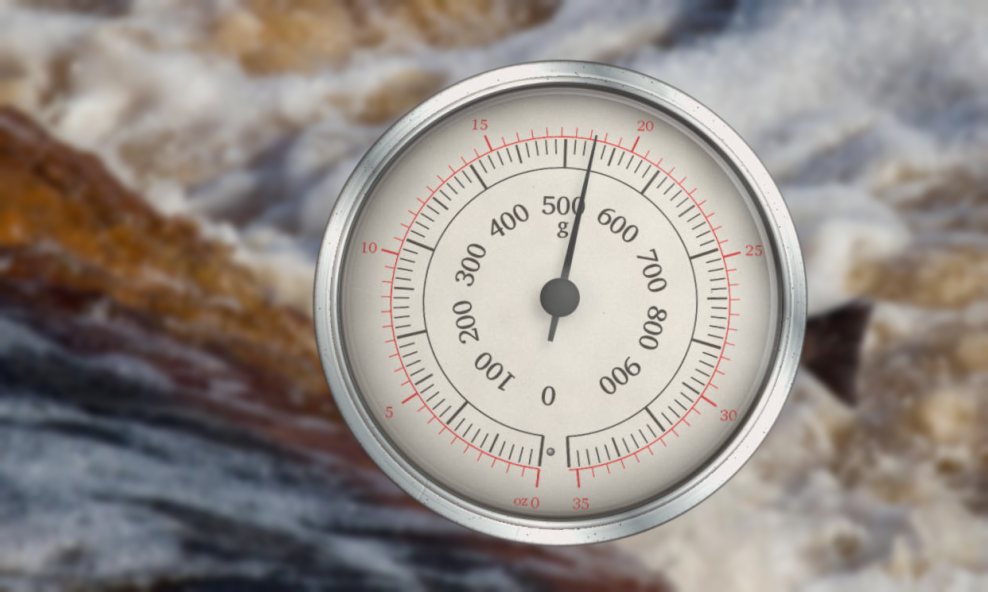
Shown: 530 g
